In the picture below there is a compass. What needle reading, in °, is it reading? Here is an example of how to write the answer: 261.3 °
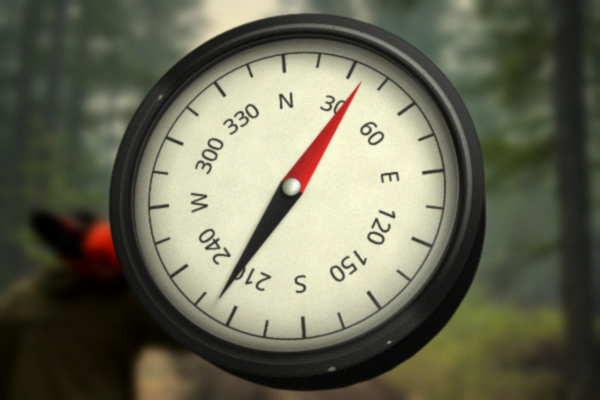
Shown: 37.5 °
